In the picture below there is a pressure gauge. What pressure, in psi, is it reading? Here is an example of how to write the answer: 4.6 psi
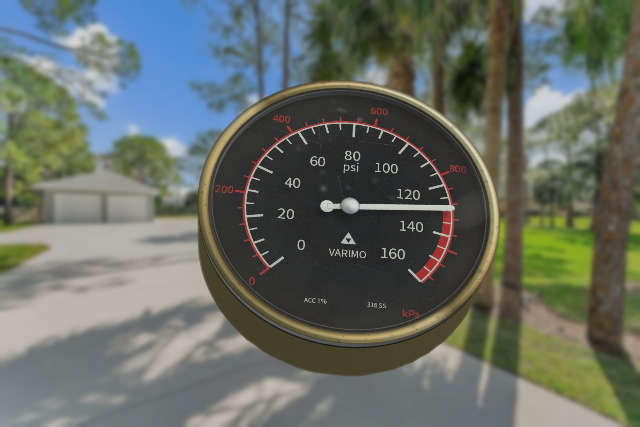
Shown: 130 psi
